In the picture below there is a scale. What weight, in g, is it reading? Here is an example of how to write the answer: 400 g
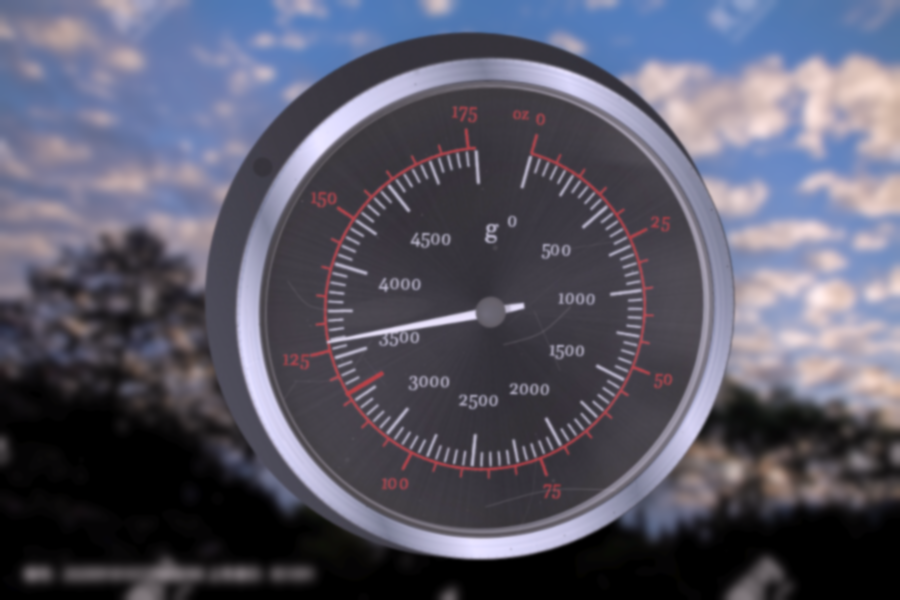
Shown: 3600 g
